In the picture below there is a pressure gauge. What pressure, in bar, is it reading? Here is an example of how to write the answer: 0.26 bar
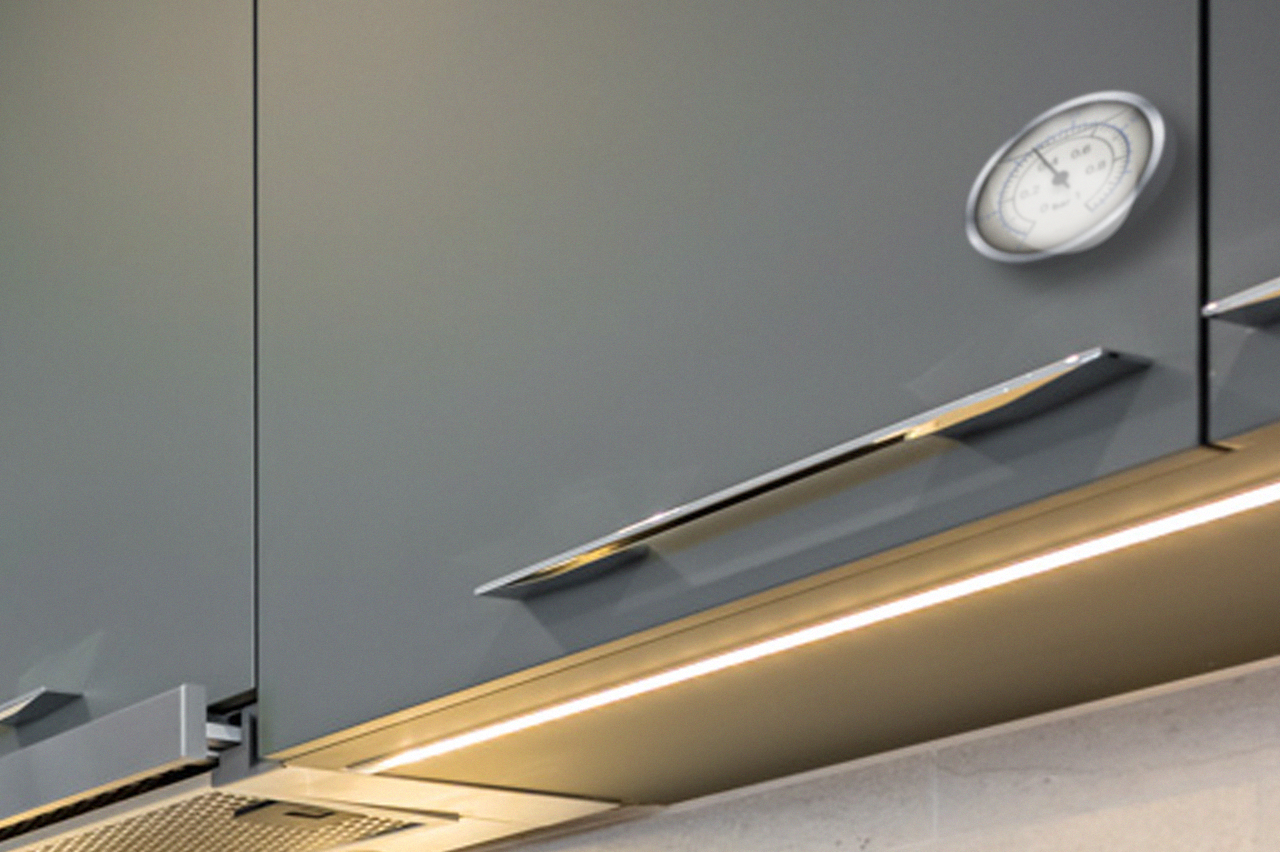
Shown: 0.4 bar
